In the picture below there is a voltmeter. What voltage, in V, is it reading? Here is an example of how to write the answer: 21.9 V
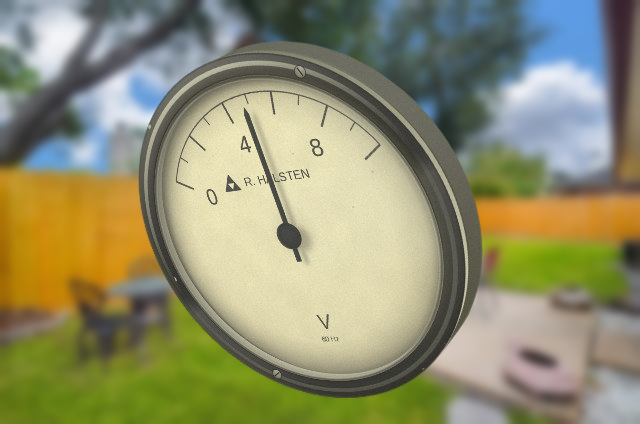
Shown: 5 V
